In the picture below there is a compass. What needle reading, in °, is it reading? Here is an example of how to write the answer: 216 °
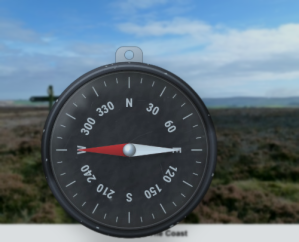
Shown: 270 °
